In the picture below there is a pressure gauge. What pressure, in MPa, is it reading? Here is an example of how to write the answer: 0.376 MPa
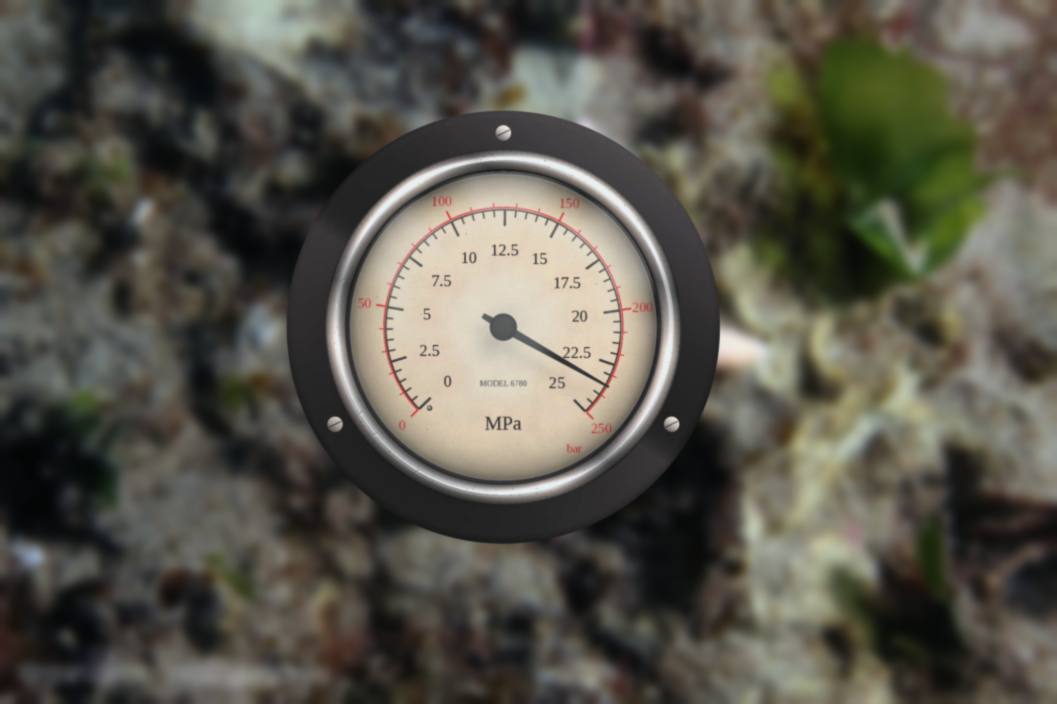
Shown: 23.5 MPa
